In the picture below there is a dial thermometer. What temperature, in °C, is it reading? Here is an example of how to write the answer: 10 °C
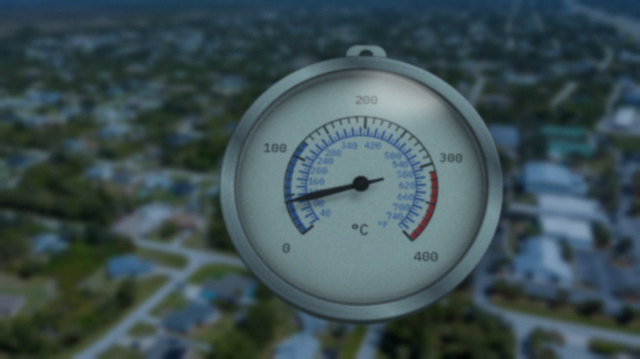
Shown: 40 °C
